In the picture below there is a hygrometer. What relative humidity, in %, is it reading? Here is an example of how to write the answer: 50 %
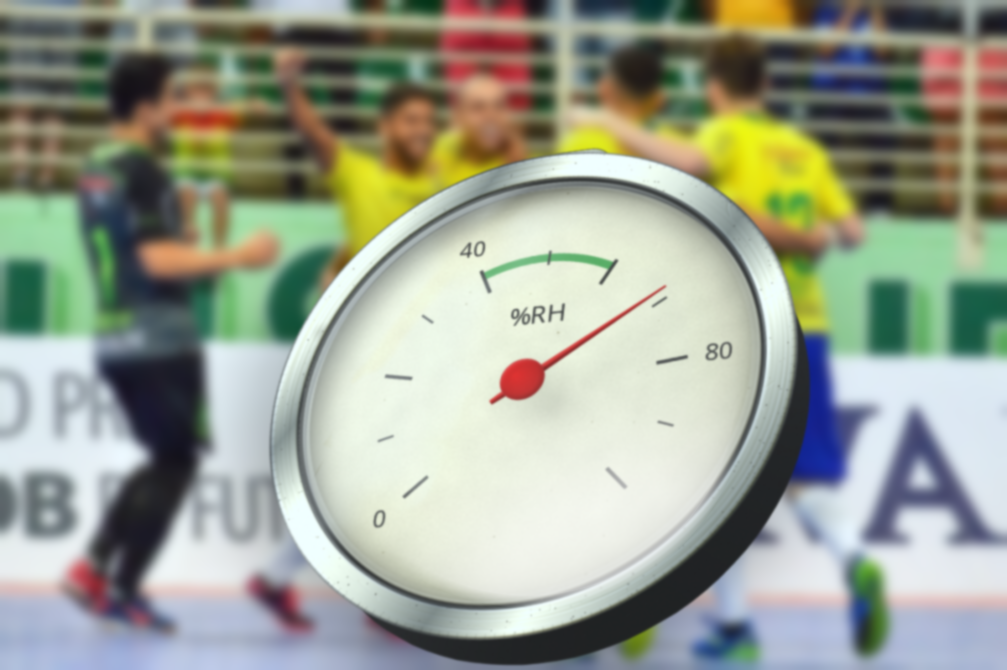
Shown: 70 %
